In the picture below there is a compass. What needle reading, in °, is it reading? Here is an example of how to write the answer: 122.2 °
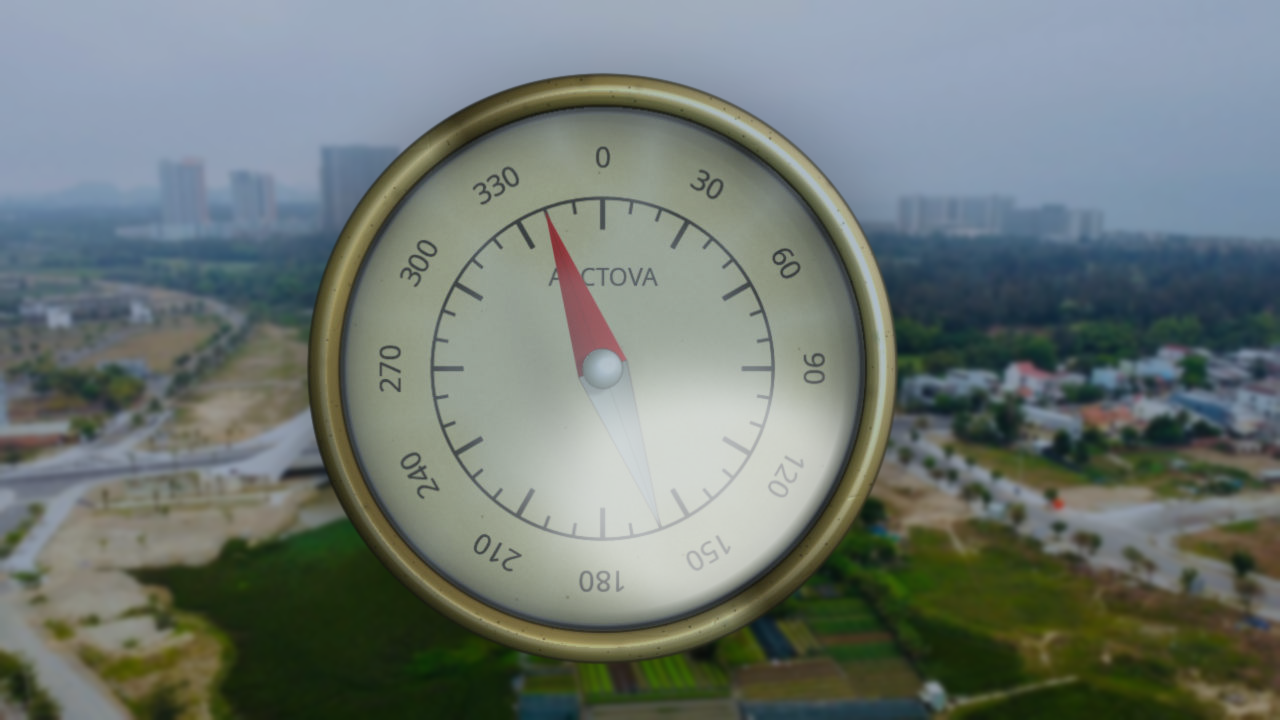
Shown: 340 °
